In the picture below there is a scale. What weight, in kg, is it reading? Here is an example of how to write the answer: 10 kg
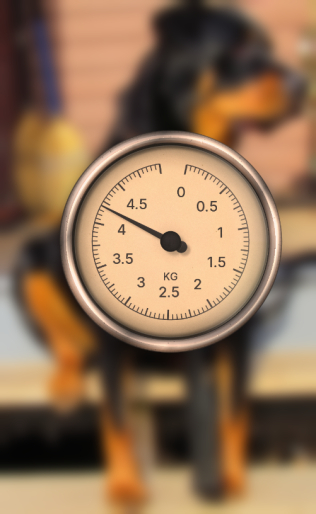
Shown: 4.2 kg
